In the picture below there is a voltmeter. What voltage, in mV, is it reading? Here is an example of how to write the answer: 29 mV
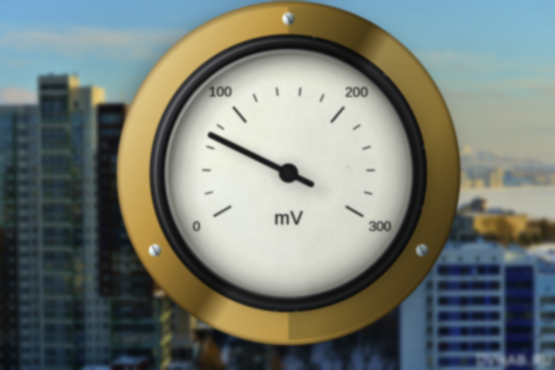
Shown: 70 mV
